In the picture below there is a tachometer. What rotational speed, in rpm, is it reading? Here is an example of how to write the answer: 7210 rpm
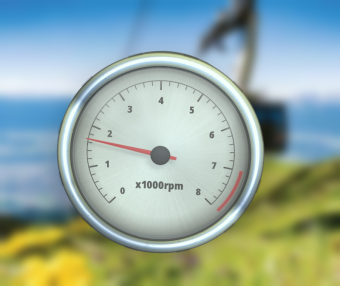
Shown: 1700 rpm
